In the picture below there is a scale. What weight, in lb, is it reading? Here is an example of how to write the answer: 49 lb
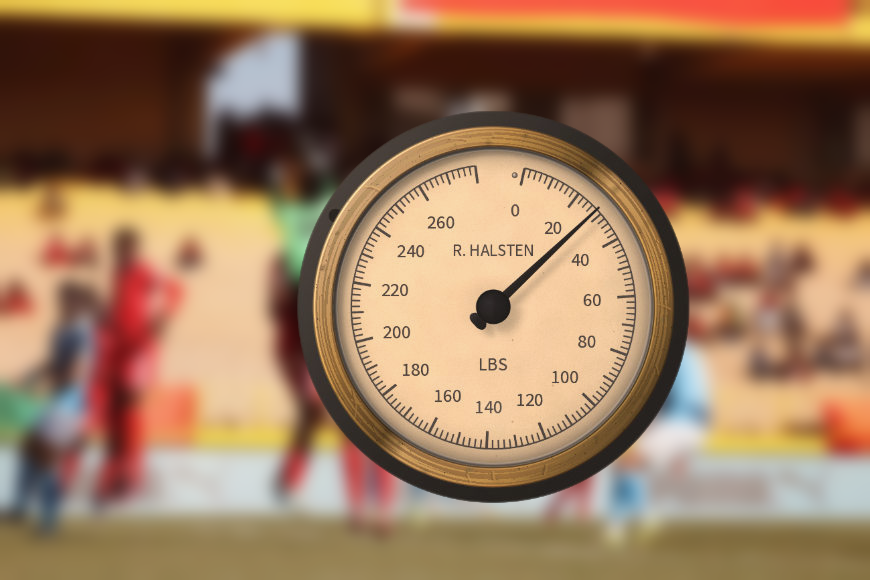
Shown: 28 lb
